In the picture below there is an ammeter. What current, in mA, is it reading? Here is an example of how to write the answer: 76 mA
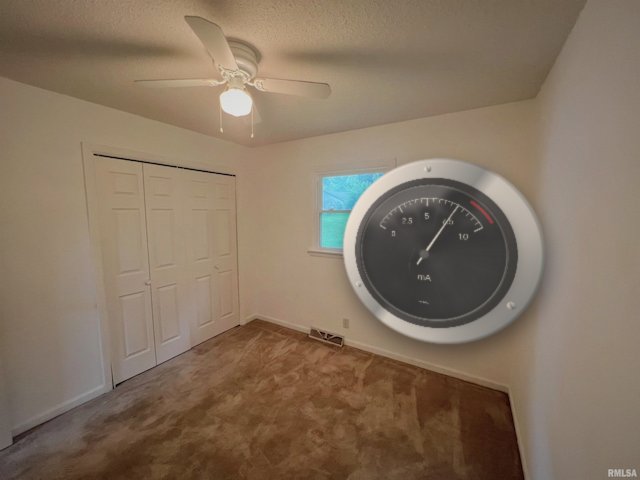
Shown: 7.5 mA
